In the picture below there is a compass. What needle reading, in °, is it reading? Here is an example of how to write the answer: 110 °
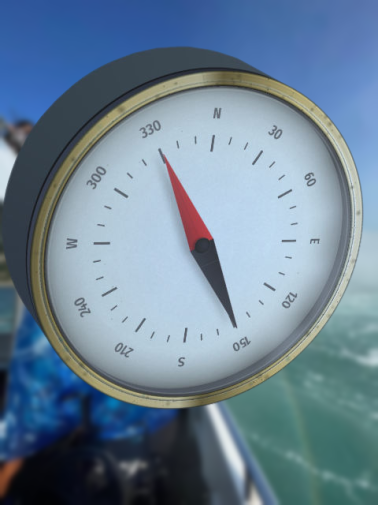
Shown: 330 °
